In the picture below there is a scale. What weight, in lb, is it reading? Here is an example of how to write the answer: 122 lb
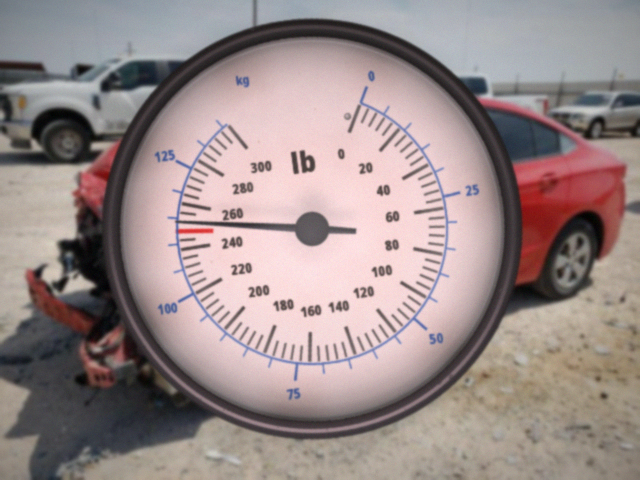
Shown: 252 lb
